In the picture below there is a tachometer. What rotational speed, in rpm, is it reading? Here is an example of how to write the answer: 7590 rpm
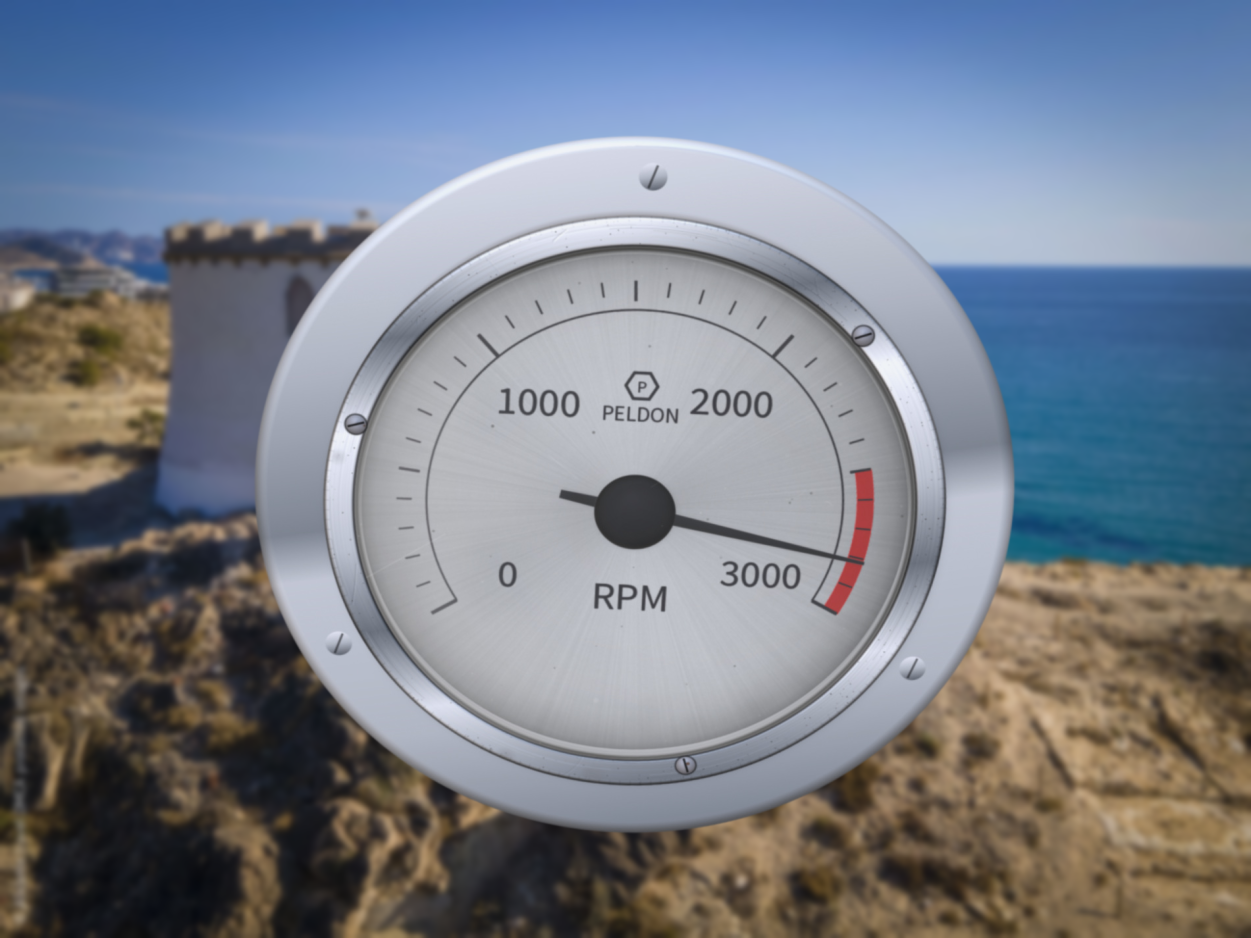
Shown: 2800 rpm
